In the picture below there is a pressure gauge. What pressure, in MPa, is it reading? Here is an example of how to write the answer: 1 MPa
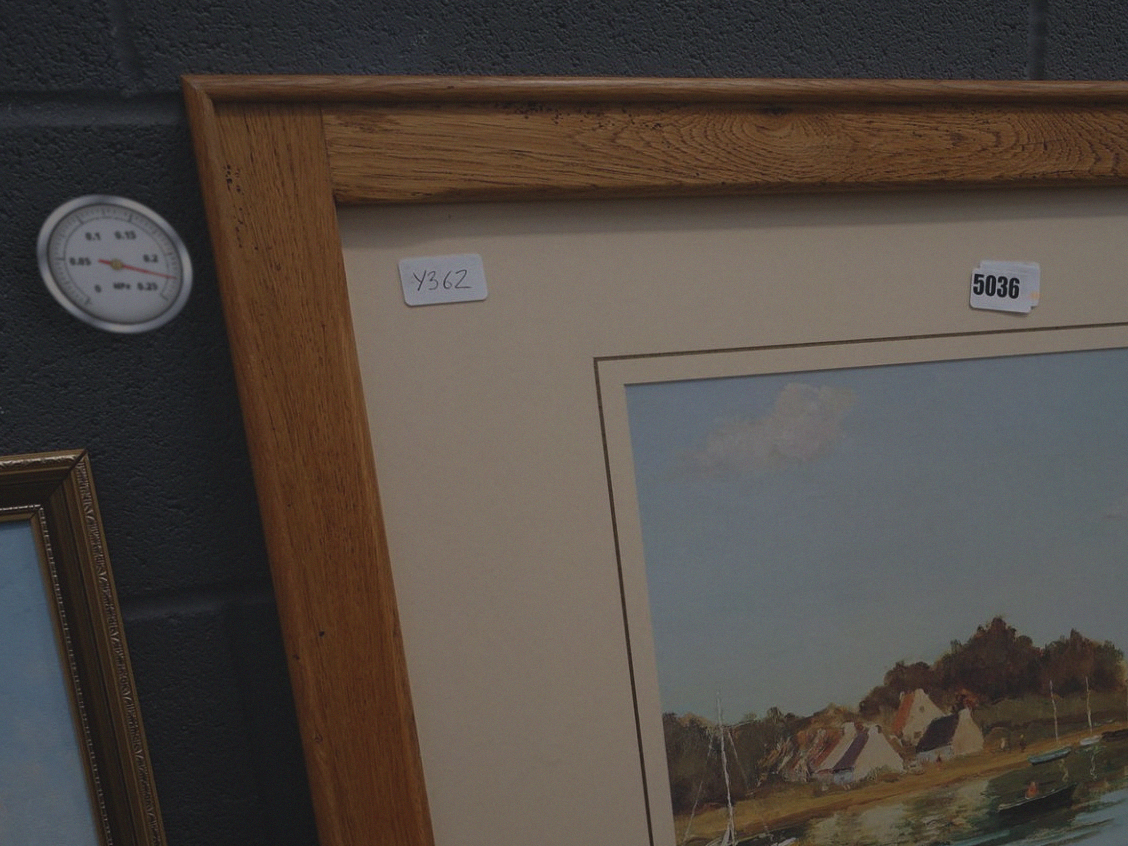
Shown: 0.225 MPa
